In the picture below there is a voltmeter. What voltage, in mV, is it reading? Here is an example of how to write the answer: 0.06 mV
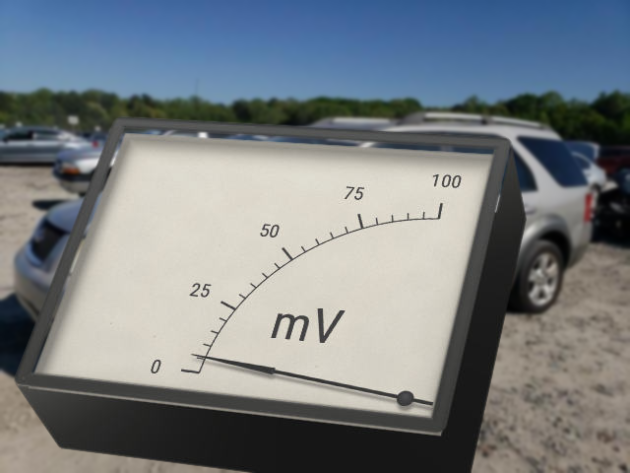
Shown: 5 mV
